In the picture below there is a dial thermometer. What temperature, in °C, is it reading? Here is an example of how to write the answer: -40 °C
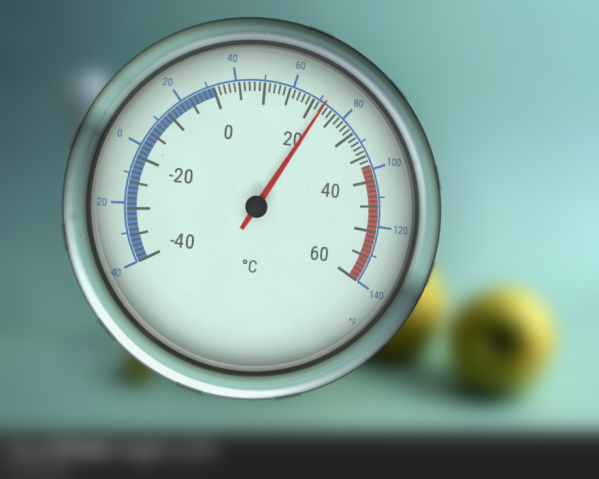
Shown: 22 °C
